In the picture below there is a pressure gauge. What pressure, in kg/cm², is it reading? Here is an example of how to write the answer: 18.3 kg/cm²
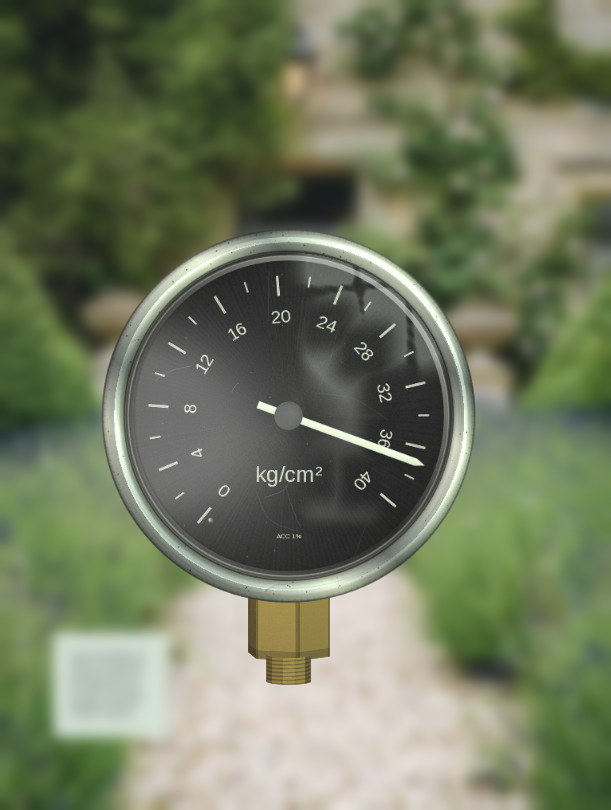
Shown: 37 kg/cm²
